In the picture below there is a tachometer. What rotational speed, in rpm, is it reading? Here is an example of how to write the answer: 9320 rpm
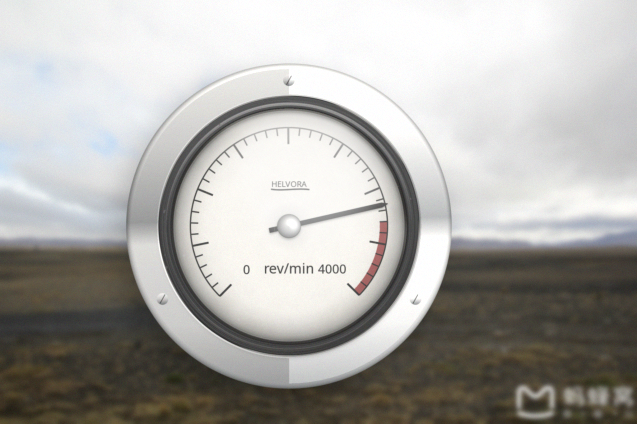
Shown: 3150 rpm
